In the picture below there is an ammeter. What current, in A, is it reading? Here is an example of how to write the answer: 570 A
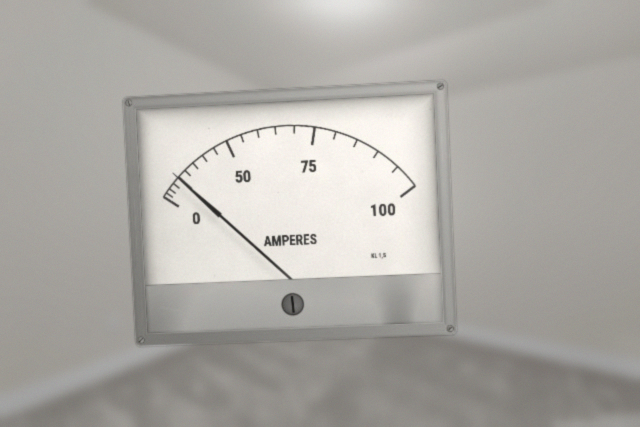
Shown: 25 A
